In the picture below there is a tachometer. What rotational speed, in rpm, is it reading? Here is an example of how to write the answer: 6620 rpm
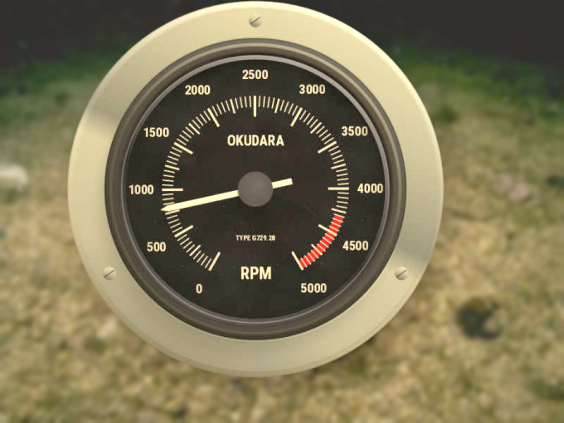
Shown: 800 rpm
